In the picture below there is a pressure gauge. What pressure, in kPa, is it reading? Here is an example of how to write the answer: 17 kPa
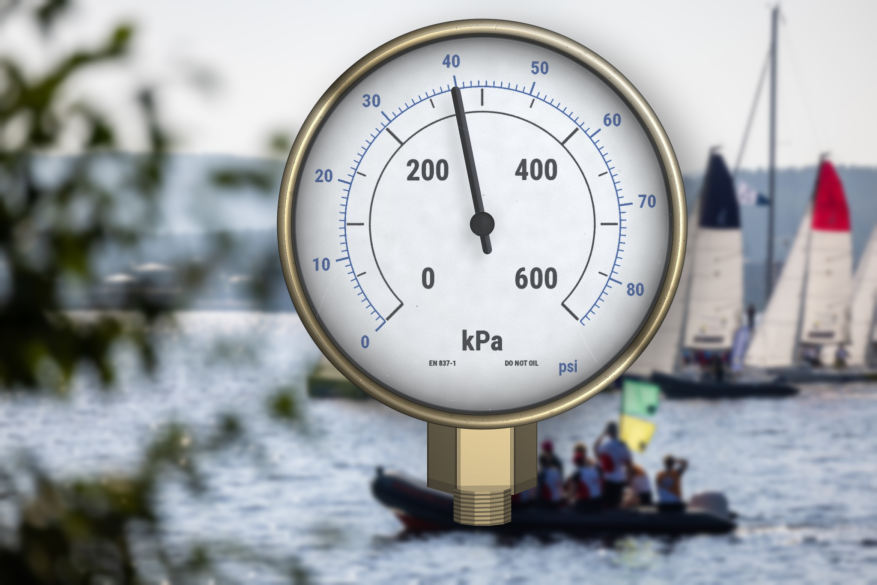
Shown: 275 kPa
